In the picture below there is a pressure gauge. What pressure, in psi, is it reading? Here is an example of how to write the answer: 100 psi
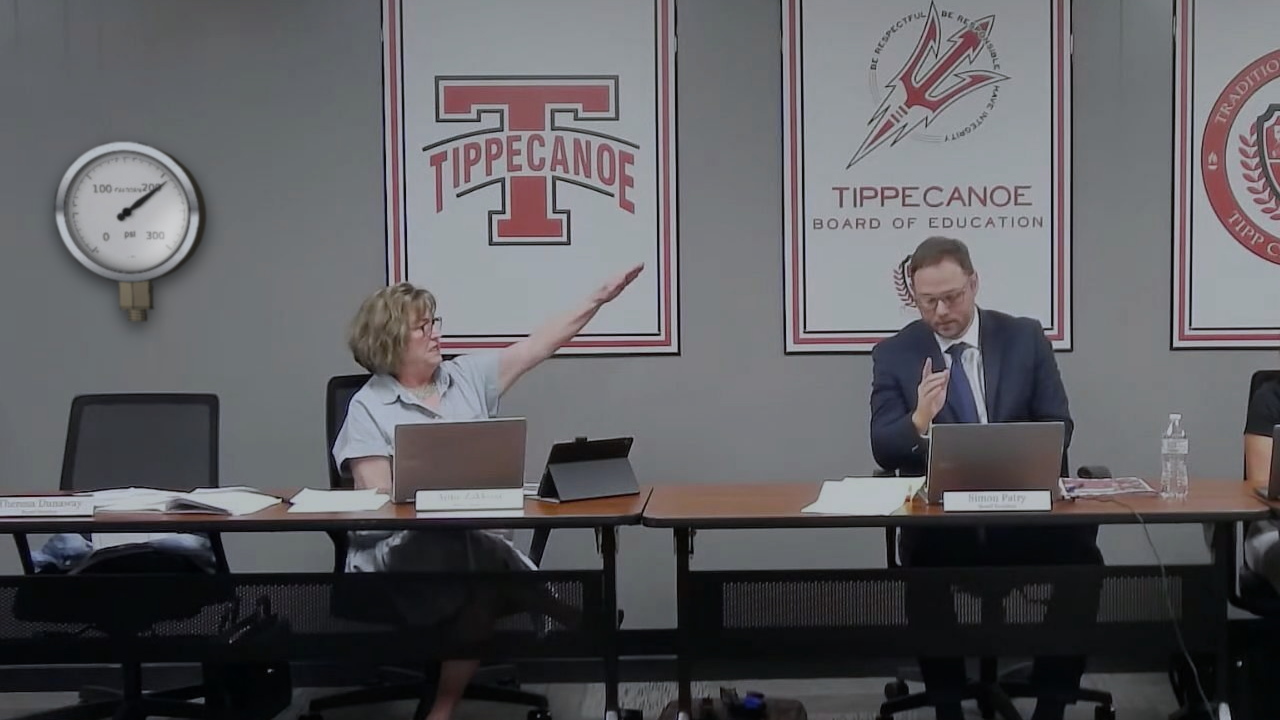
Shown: 210 psi
